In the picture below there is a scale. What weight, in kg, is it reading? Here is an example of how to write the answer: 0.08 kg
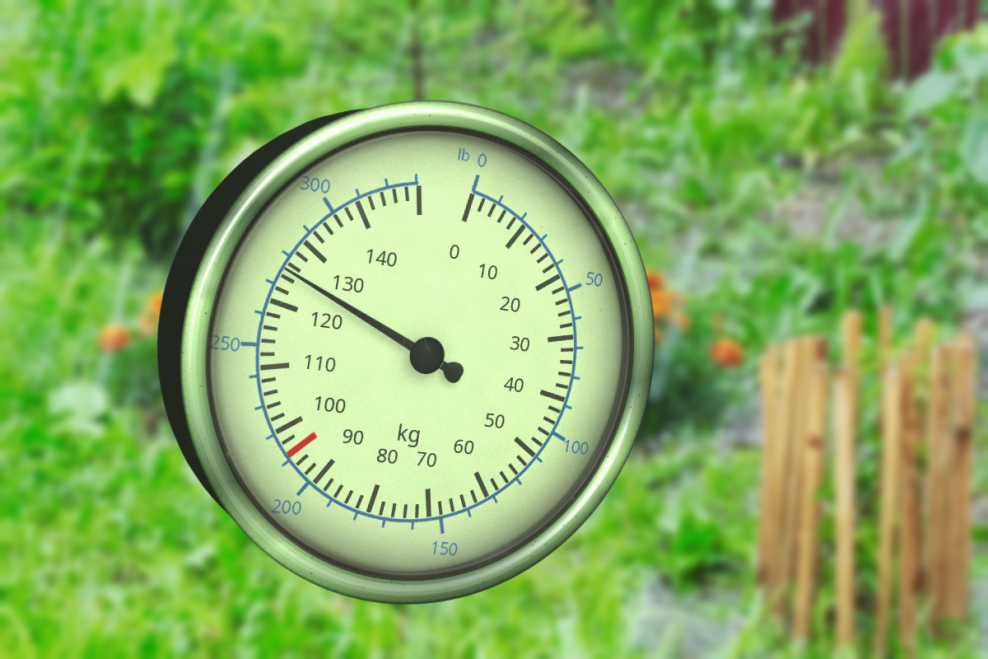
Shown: 125 kg
